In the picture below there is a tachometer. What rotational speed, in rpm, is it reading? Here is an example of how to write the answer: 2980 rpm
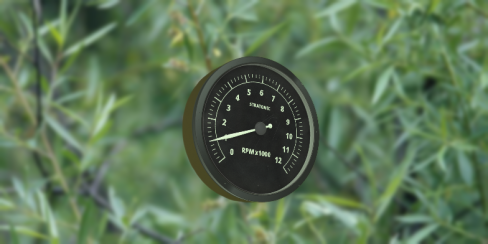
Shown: 1000 rpm
